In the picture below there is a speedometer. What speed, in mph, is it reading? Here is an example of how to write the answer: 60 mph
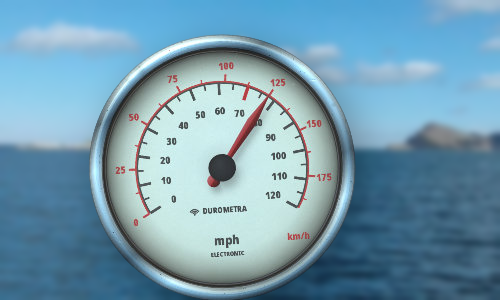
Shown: 77.5 mph
